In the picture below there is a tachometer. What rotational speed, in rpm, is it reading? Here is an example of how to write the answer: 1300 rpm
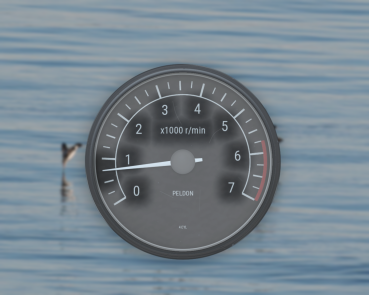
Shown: 750 rpm
